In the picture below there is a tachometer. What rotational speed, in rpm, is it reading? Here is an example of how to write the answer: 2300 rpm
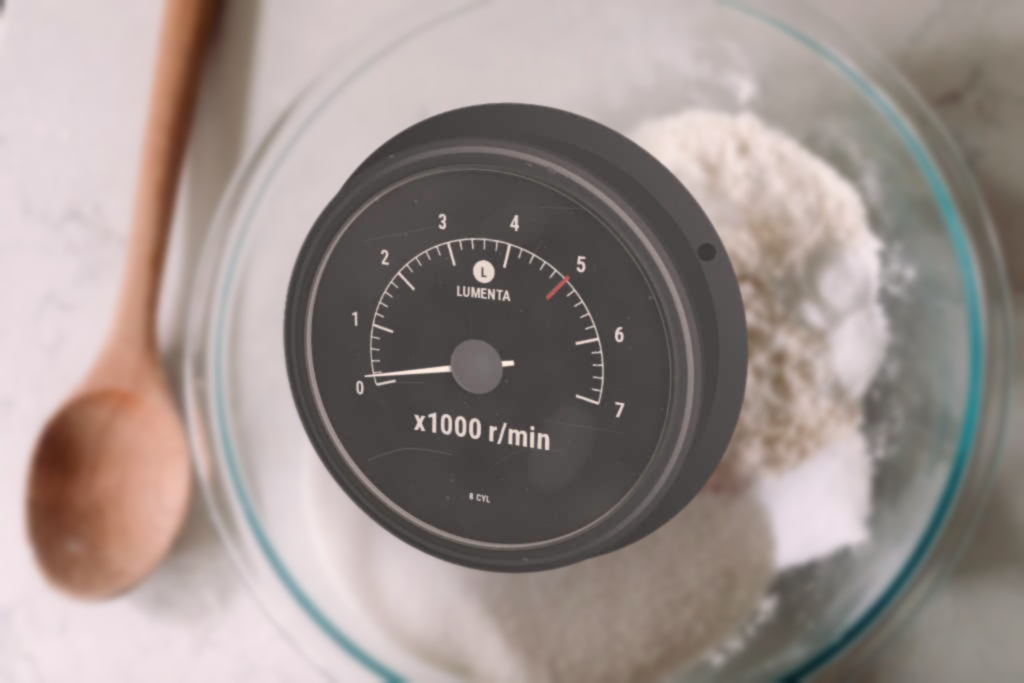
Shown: 200 rpm
